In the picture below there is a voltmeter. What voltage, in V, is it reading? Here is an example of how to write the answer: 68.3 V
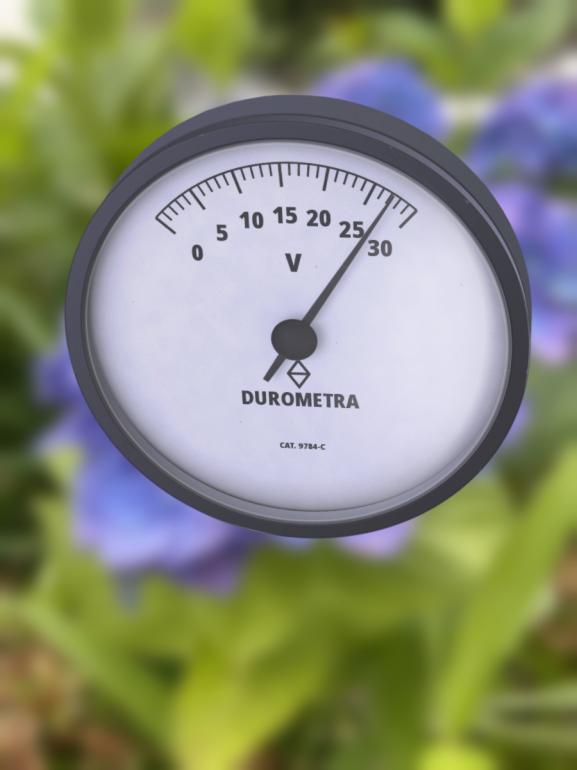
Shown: 27 V
